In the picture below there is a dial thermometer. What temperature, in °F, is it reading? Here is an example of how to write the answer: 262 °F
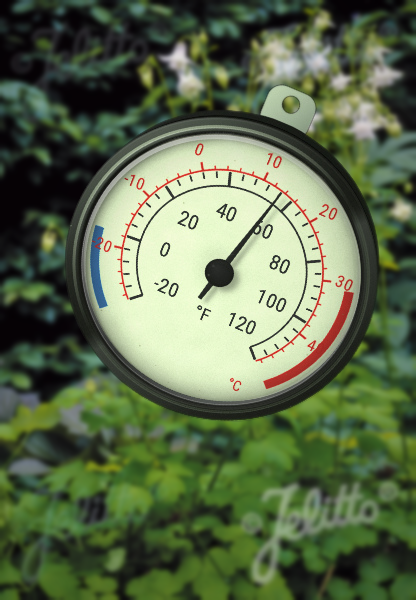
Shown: 56 °F
